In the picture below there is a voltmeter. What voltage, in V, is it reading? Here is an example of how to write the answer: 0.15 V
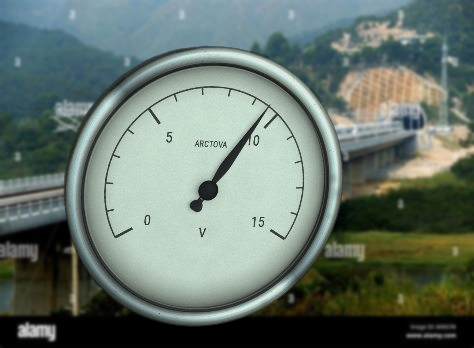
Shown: 9.5 V
